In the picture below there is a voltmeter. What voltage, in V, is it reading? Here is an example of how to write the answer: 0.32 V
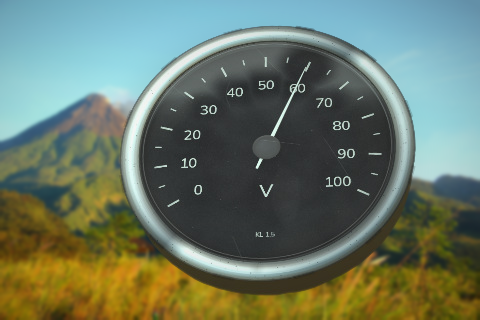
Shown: 60 V
